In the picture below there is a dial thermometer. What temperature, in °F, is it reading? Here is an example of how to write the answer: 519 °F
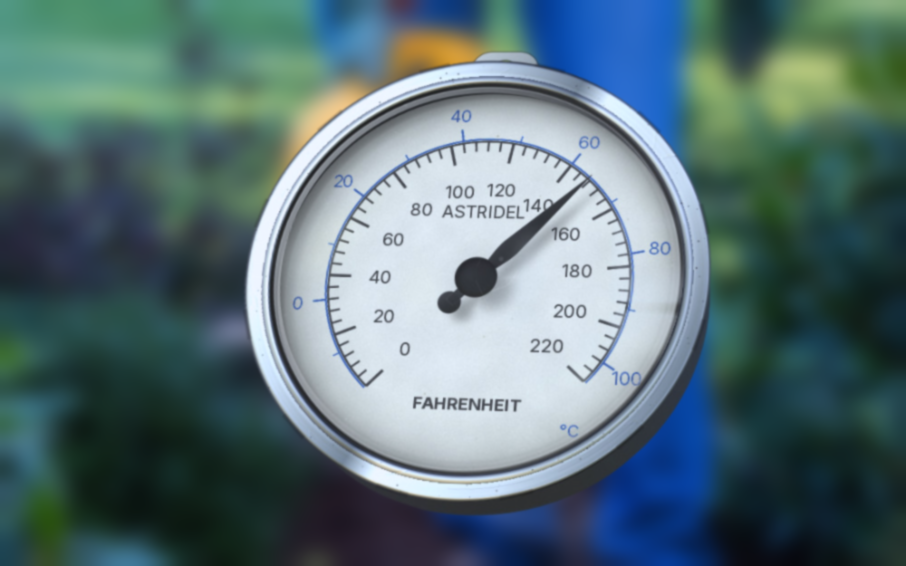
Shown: 148 °F
